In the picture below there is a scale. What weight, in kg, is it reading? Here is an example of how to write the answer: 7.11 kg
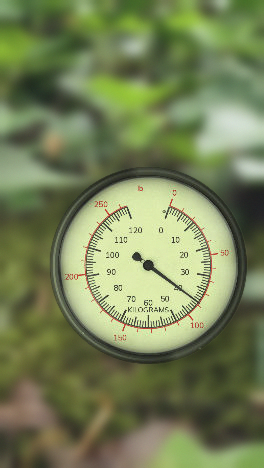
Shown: 40 kg
